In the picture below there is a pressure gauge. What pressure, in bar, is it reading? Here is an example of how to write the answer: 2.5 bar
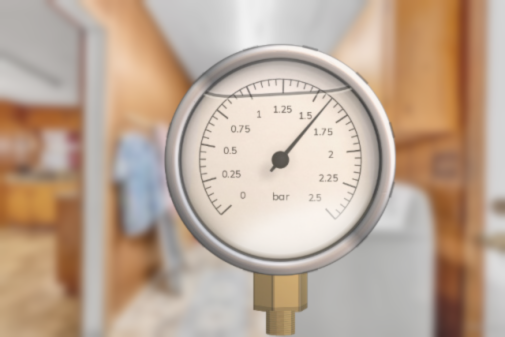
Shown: 1.6 bar
